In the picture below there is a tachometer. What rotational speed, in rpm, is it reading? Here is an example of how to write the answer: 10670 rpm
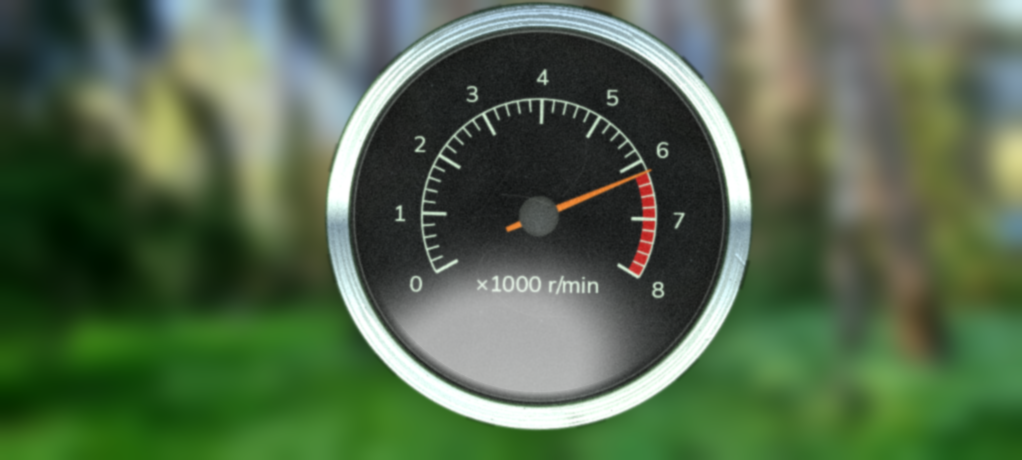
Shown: 6200 rpm
